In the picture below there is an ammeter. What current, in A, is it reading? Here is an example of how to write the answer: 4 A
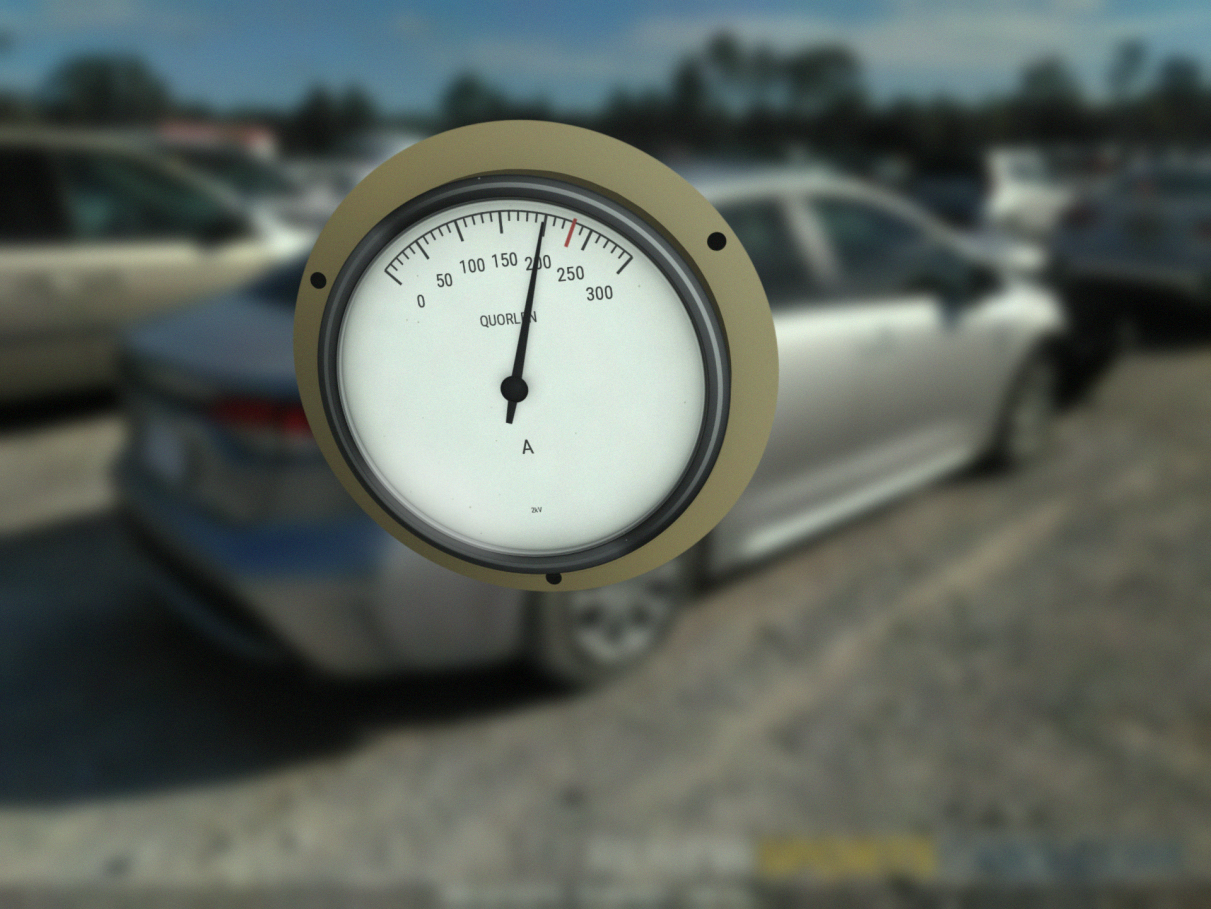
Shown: 200 A
